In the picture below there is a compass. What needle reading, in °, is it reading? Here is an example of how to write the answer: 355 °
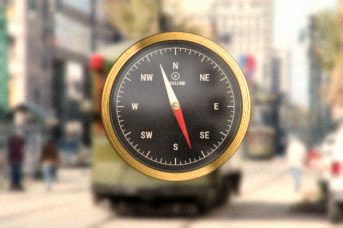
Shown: 160 °
